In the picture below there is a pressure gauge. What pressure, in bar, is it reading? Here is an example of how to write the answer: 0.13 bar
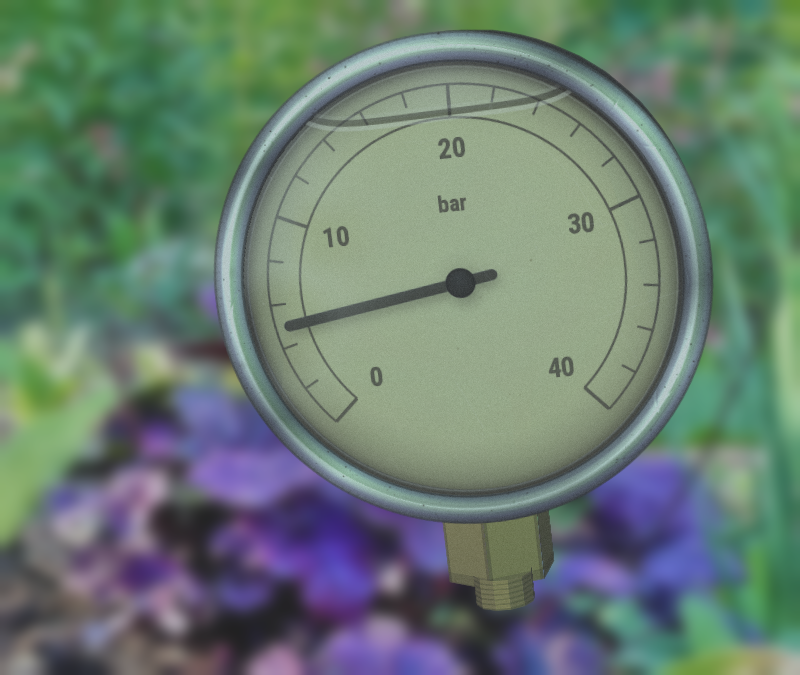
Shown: 5 bar
